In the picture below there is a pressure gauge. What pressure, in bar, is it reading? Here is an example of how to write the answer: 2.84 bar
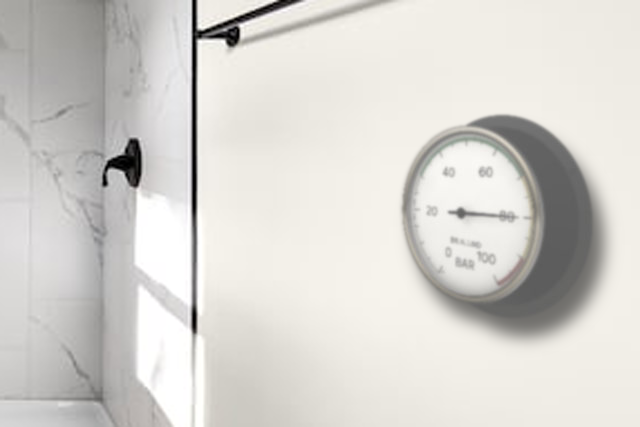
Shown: 80 bar
